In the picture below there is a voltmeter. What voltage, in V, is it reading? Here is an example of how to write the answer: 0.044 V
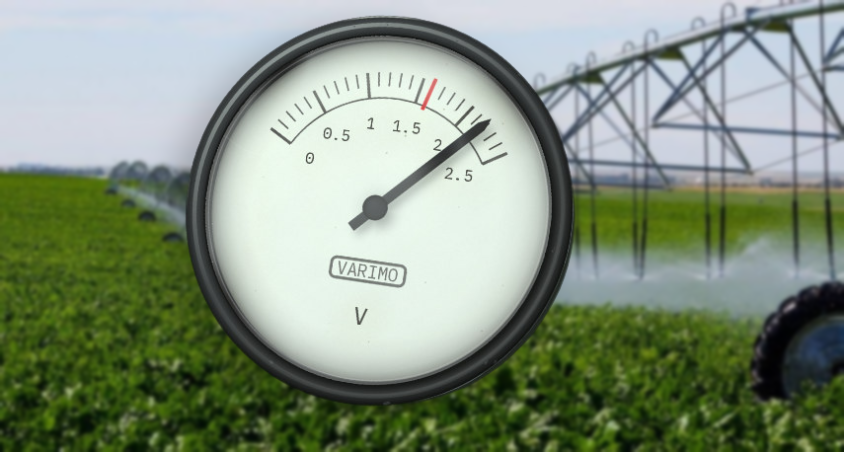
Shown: 2.2 V
